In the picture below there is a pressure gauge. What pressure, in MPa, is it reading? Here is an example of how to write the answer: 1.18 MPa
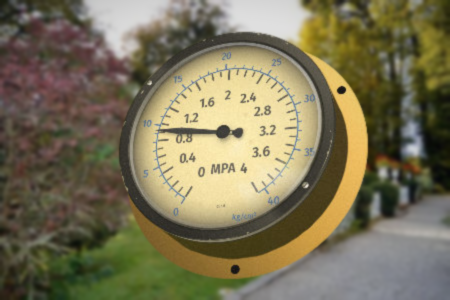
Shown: 0.9 MPa
